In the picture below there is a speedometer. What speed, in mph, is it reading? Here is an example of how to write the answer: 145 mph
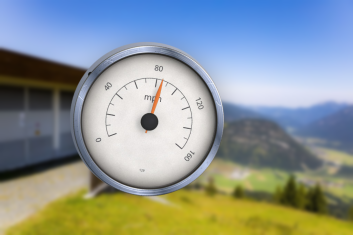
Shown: 85 mph
